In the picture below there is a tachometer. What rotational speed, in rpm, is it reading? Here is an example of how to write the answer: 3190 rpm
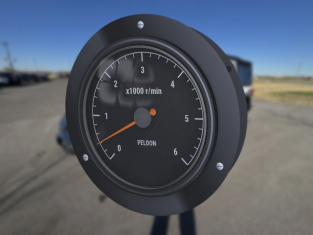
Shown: 400 rpm
